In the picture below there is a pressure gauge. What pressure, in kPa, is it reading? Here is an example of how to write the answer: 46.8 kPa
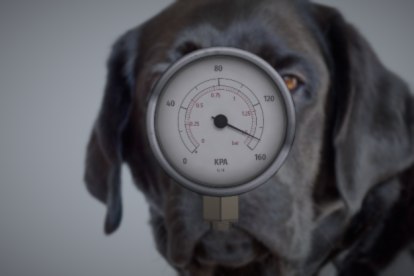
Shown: 150 kPa
